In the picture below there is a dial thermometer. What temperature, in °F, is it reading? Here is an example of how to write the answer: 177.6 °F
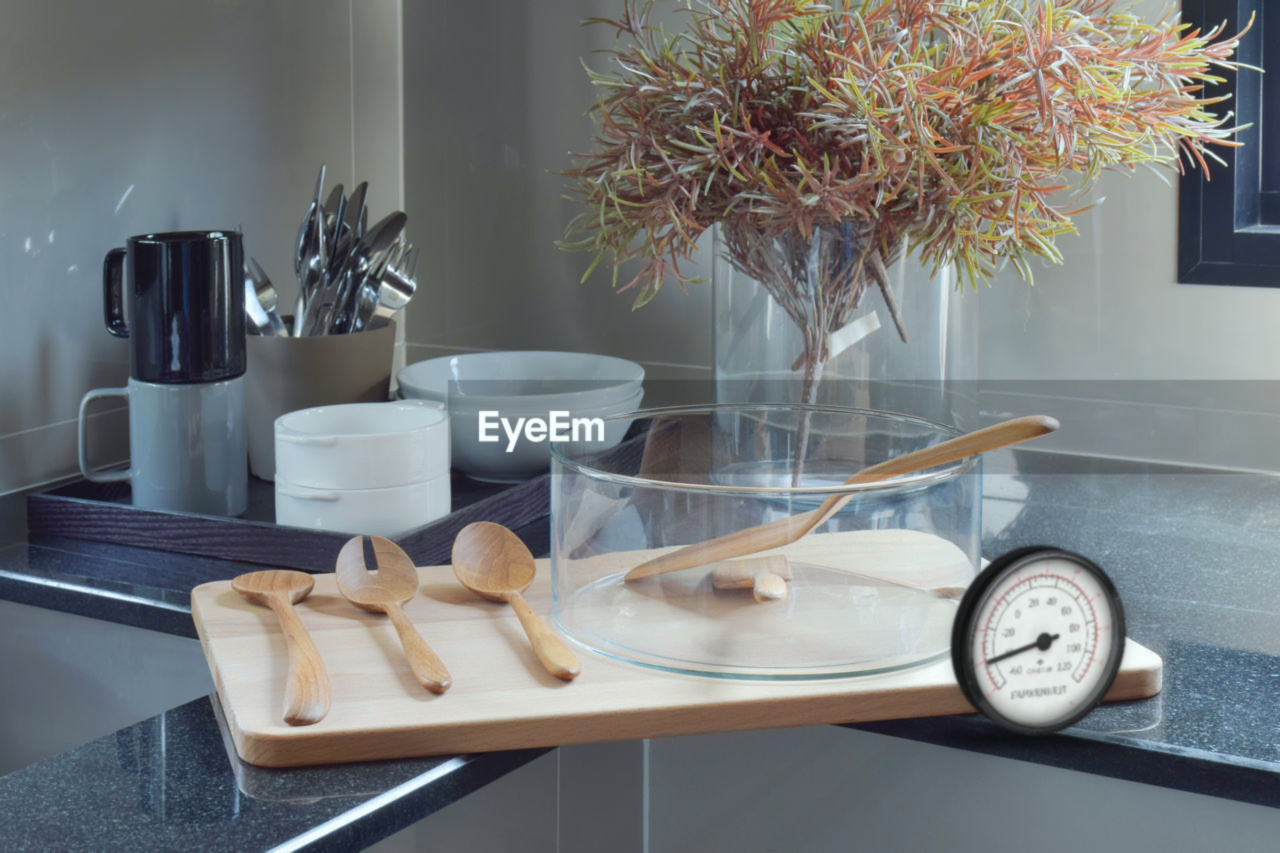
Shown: -40 °F
